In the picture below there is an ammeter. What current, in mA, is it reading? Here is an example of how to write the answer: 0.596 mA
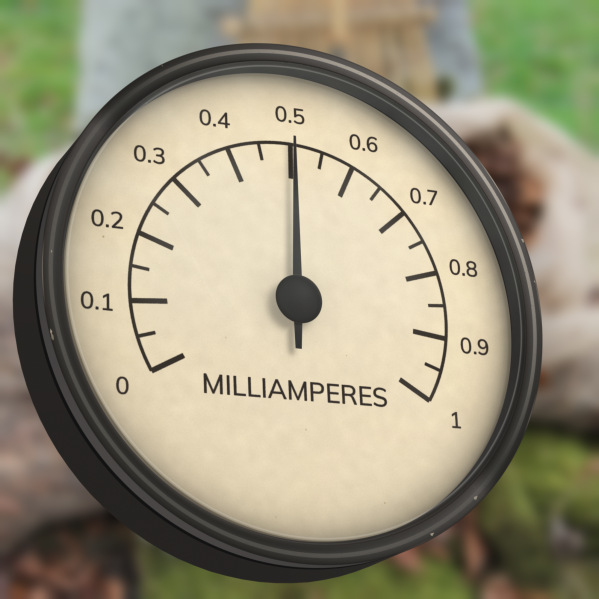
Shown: 0.5 mA
